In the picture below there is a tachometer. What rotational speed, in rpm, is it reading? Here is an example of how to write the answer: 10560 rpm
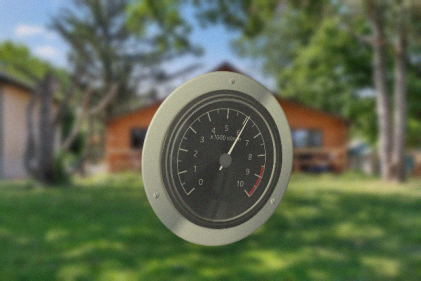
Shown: 6000 rpm
